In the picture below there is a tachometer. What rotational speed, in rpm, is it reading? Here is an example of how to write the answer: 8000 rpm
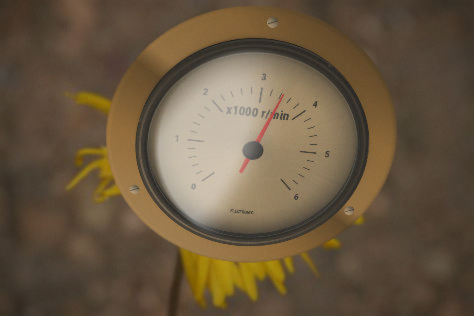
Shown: 3400 rpm
